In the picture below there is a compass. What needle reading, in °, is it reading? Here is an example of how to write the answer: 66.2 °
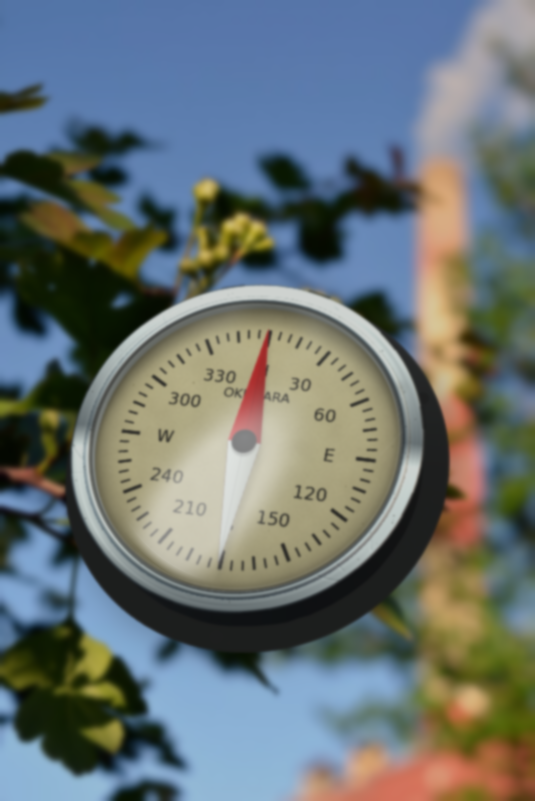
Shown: 0 °
